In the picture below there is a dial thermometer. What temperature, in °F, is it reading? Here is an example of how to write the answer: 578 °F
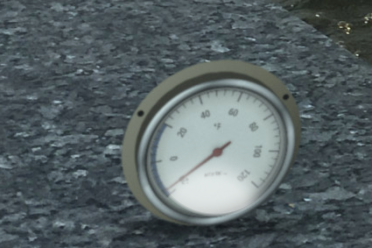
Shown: -16 °F
